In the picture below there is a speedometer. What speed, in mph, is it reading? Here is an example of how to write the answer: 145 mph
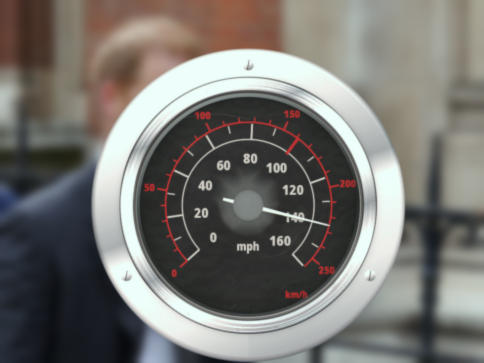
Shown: 140 mph
